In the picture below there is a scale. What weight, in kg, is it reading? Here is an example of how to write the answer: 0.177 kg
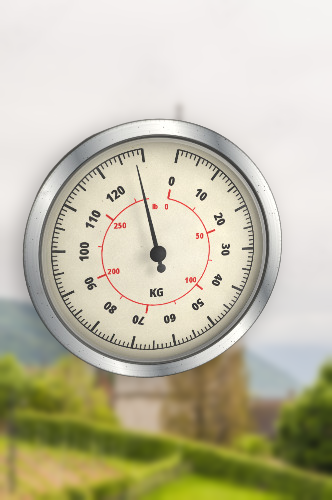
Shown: 128 kg
